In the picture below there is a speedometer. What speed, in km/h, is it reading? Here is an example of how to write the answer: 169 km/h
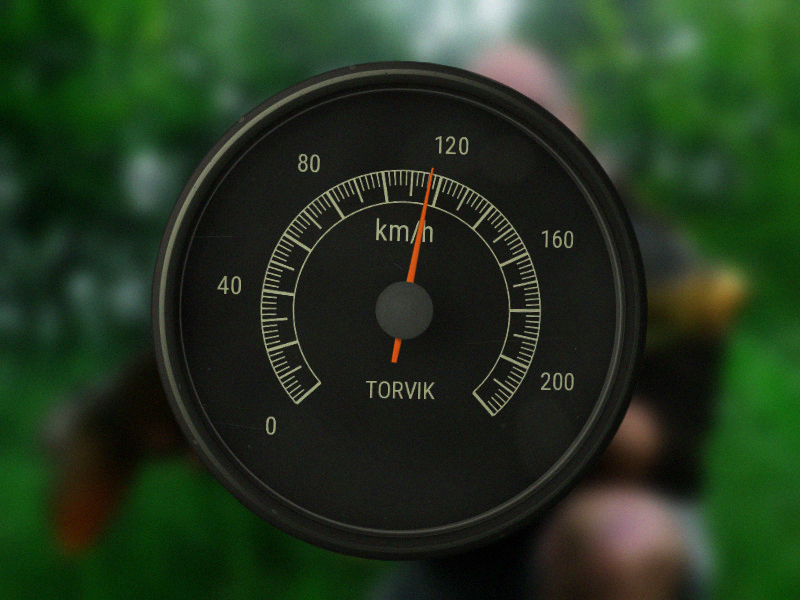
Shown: 116 km/h
